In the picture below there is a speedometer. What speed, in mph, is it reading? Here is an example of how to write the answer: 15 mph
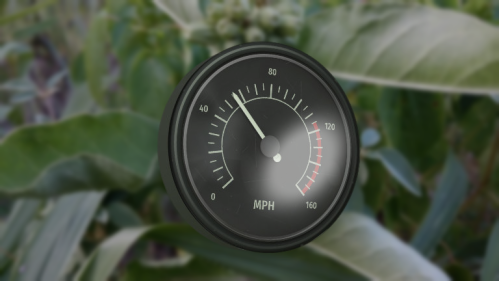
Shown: 55 mph
